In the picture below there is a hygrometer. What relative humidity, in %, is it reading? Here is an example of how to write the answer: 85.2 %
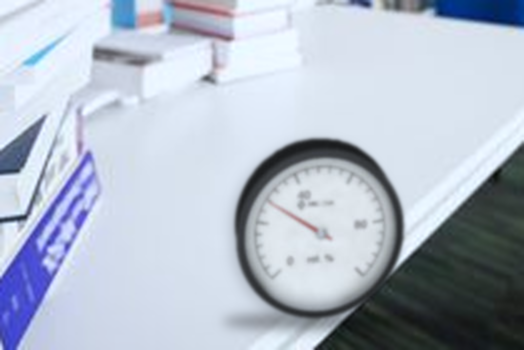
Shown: 28 %
